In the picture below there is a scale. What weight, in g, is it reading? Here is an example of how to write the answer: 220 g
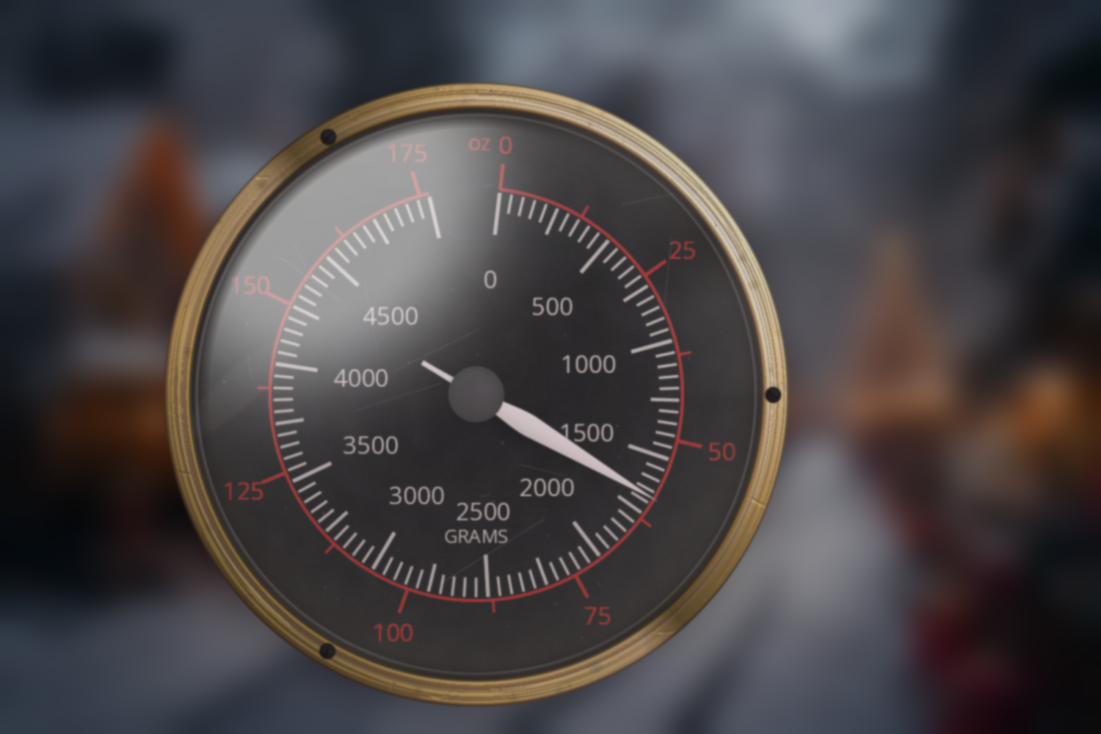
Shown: 1675 g
